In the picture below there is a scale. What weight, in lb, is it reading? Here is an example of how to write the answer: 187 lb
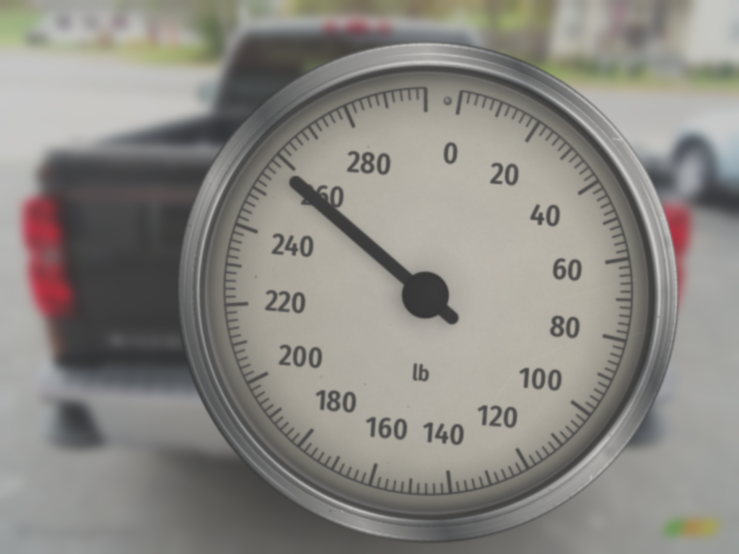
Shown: 258 lb
